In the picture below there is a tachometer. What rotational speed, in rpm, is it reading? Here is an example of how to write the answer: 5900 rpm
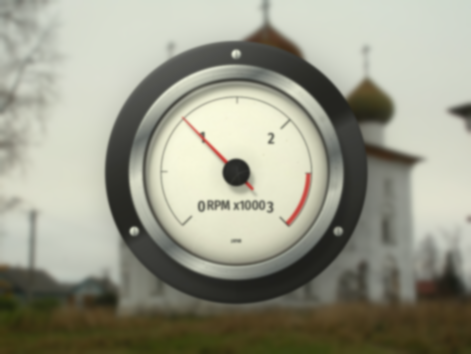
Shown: 1000 rpm
